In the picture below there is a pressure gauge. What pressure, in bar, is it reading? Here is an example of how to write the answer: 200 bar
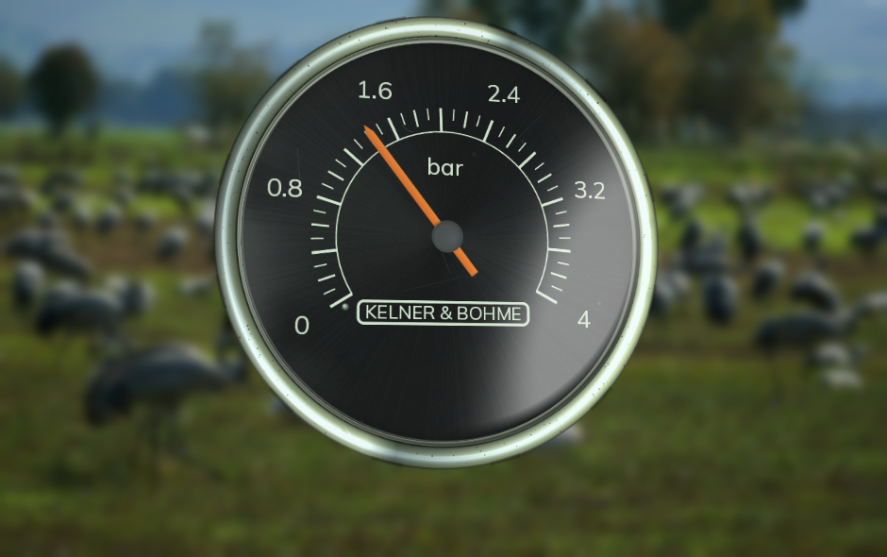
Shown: 1.4 bar
